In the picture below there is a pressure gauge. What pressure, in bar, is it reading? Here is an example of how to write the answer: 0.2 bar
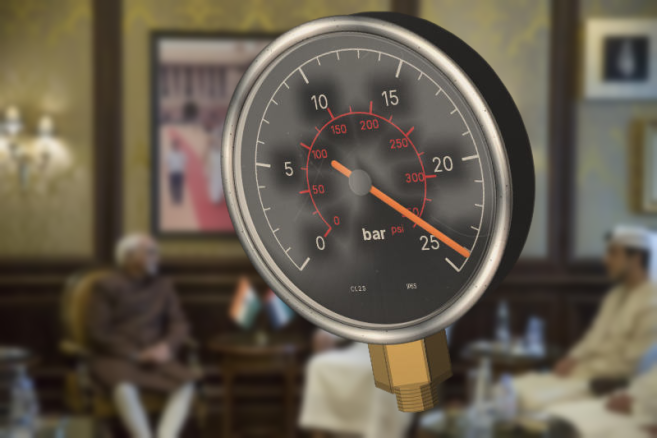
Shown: 24 bar
